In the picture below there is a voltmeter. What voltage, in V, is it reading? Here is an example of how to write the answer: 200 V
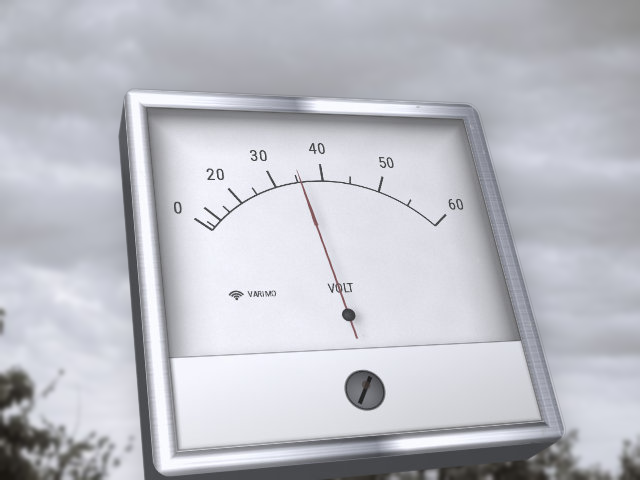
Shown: 35 V
